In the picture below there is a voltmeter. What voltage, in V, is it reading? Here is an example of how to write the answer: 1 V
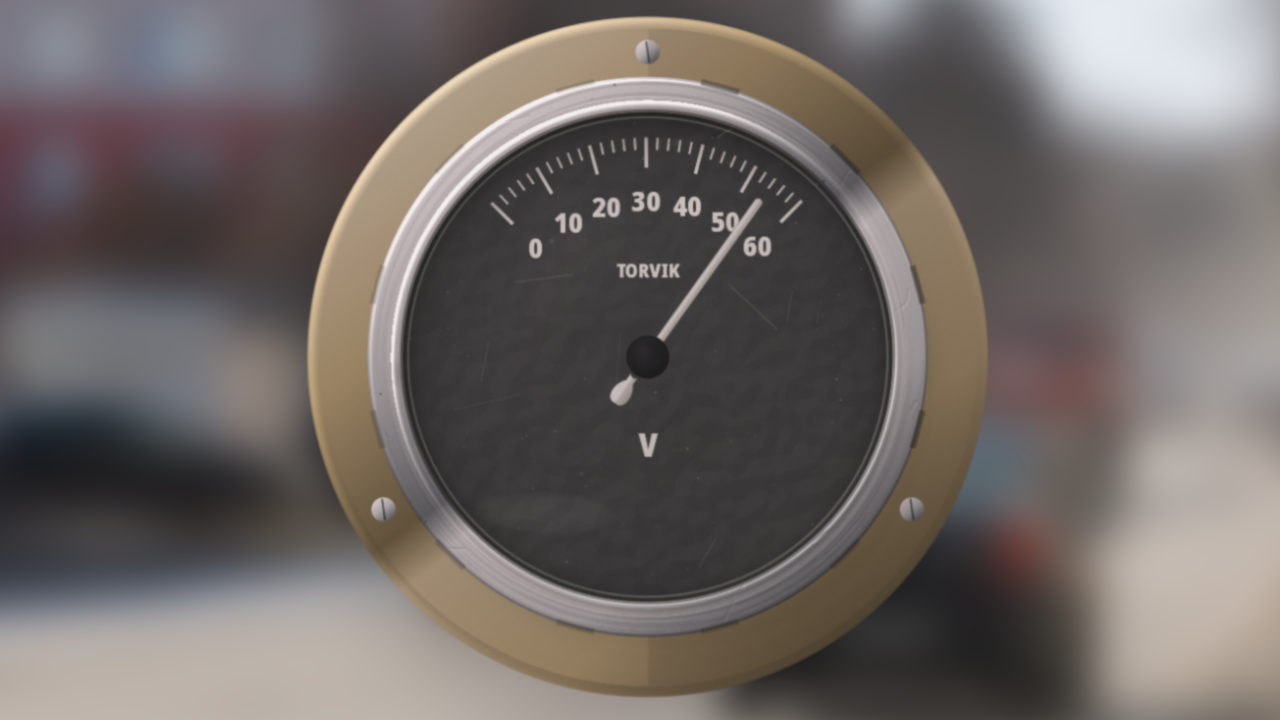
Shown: 54 V
